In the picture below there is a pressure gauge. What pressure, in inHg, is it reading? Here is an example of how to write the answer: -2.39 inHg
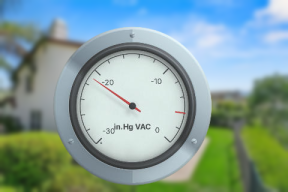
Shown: -21 inHg
